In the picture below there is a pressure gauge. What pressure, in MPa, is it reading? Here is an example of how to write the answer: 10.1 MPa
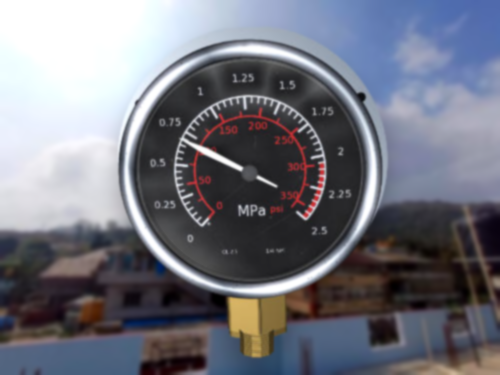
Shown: 0.7 MPa
